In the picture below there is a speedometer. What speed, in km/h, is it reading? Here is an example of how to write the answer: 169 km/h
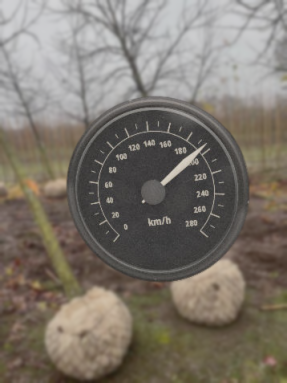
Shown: 195 km/h
